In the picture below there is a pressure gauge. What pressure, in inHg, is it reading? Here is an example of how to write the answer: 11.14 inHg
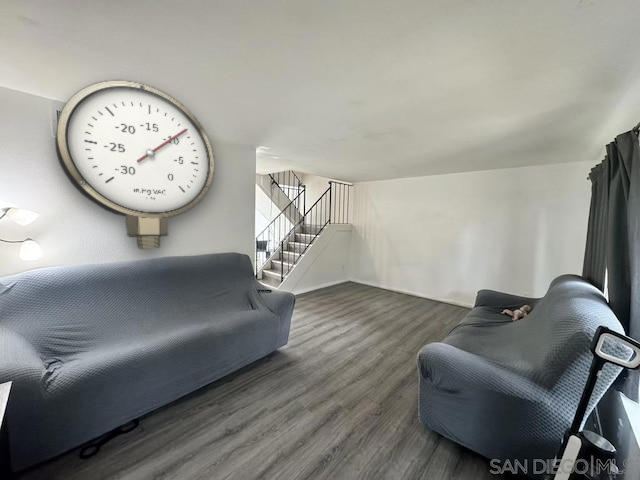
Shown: -10 inHg
